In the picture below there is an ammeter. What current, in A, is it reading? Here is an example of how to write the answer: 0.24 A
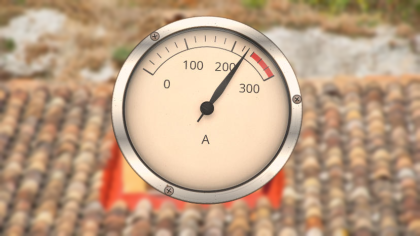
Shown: 230 A
